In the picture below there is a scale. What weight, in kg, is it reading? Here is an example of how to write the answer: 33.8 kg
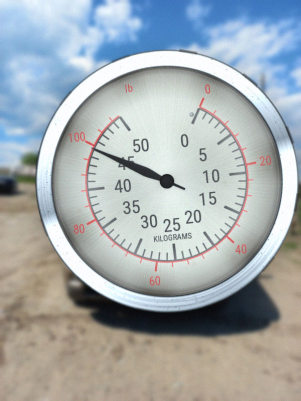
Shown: 45 kg
